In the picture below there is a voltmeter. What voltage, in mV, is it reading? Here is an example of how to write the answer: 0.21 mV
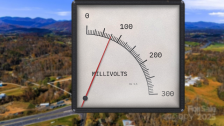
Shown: 75 mV
